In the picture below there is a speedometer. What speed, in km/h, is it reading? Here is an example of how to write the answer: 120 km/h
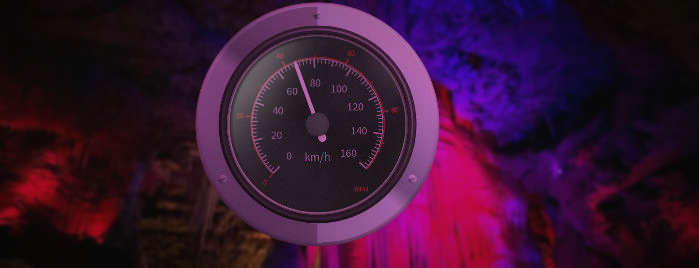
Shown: 70 km/h
